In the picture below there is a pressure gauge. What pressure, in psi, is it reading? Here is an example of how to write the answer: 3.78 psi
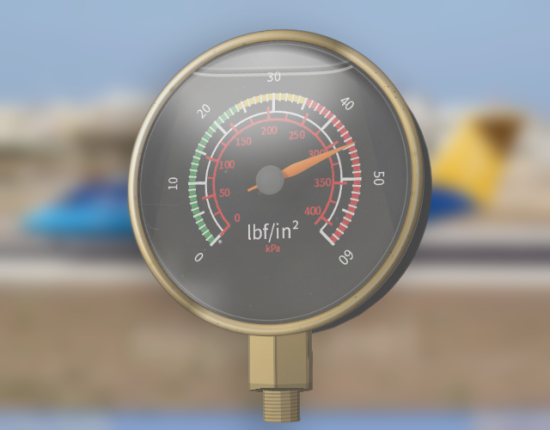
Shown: 45 psi
